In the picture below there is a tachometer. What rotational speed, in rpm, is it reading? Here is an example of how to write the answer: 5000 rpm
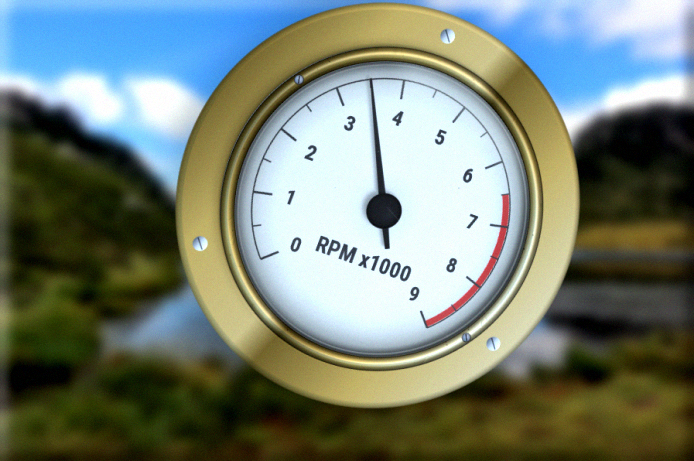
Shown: 3500 rpm
